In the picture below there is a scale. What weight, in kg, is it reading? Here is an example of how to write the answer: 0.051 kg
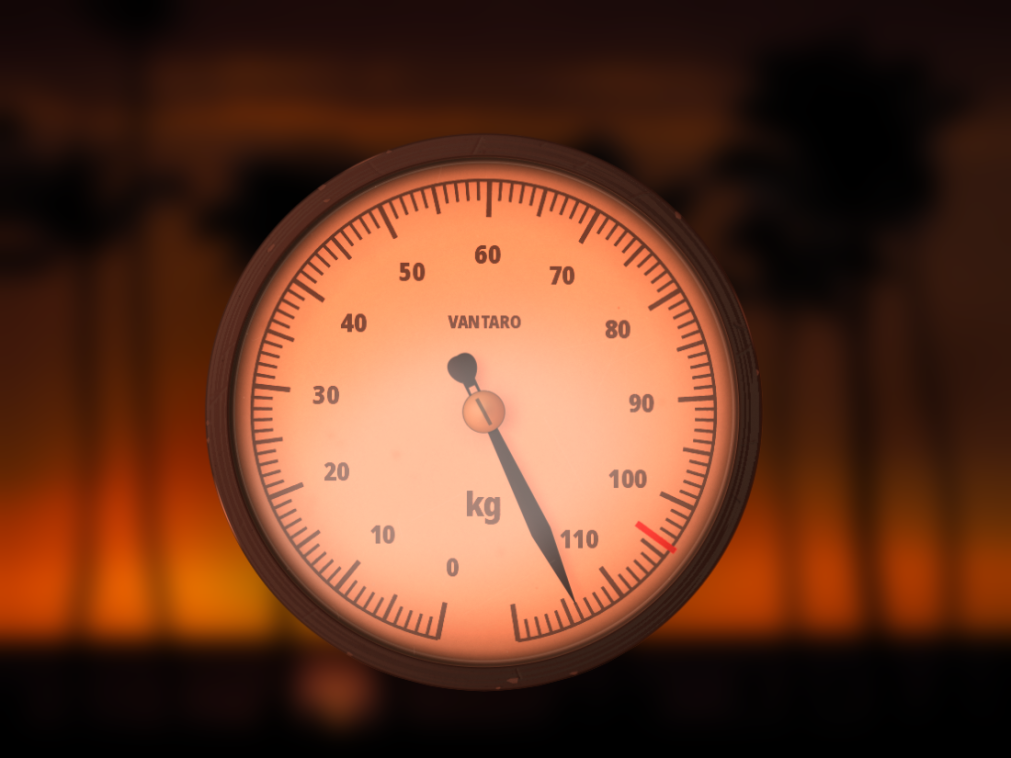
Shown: 114 kg
